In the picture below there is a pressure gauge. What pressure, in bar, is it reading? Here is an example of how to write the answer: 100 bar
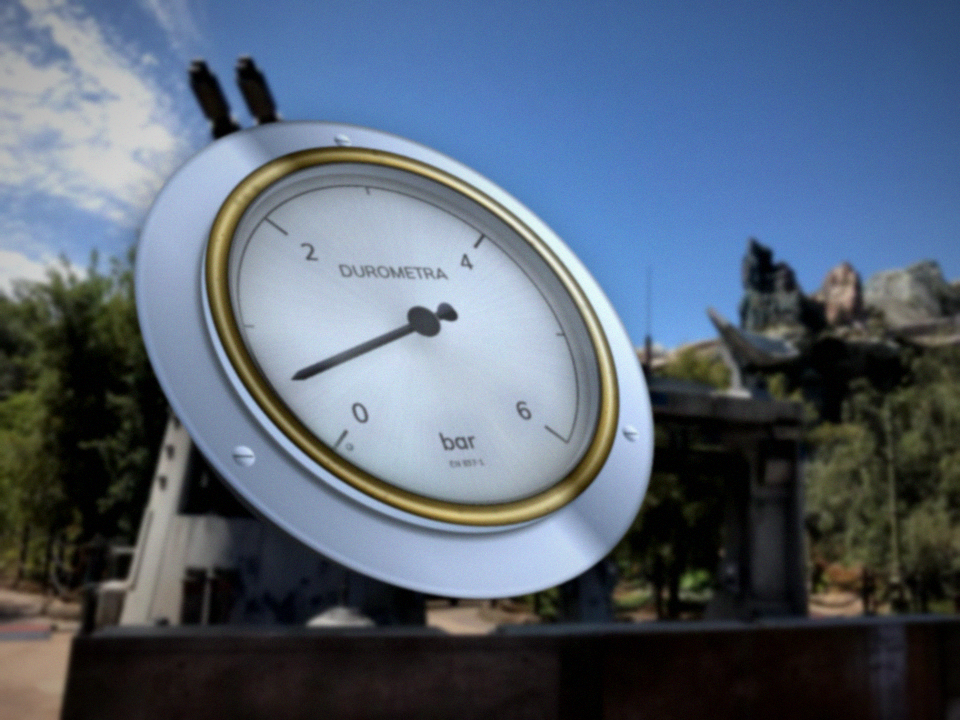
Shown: 0.5 bar
